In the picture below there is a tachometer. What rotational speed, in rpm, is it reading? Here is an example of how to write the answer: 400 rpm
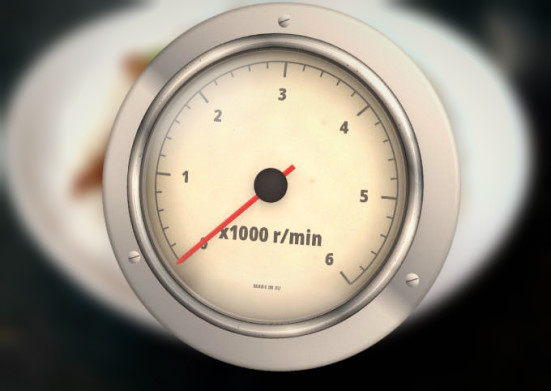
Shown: 0 rpm
